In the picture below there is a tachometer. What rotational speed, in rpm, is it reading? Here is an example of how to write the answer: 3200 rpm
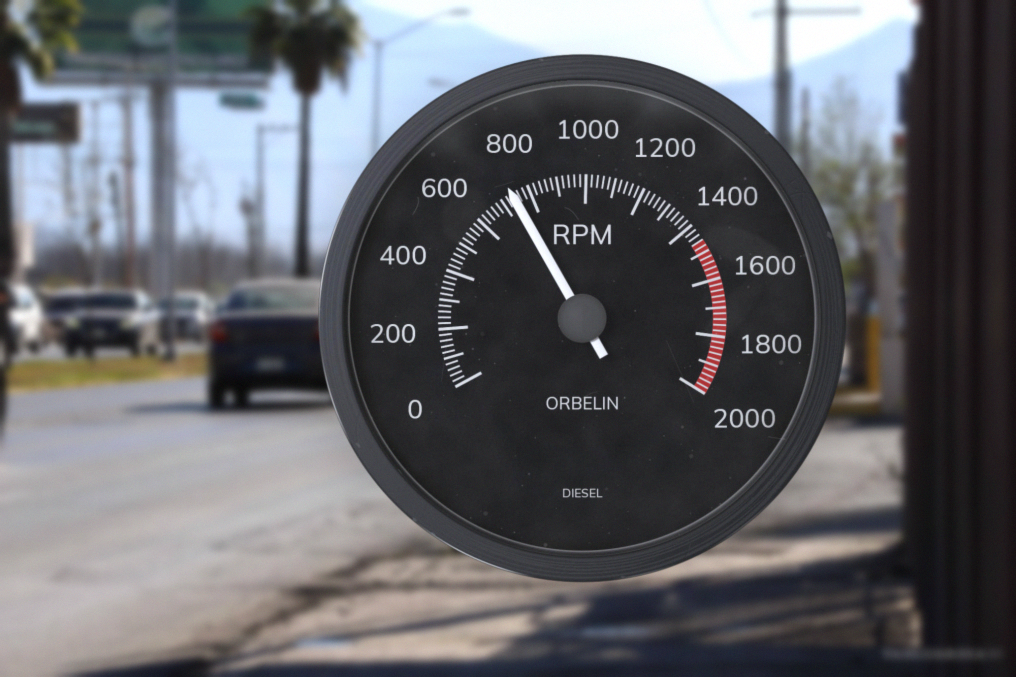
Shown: 740 rpm
